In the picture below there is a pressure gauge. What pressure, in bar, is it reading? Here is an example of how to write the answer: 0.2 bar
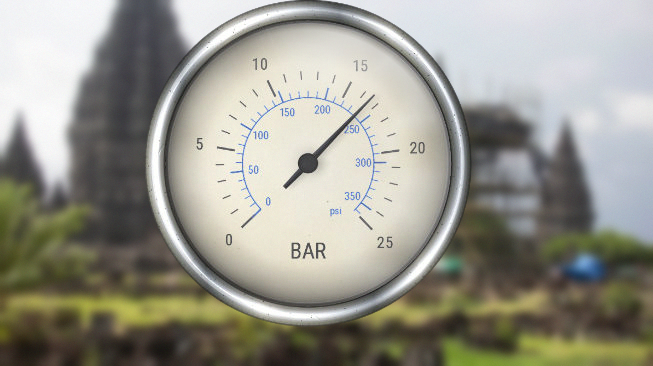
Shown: 16.5 bar
